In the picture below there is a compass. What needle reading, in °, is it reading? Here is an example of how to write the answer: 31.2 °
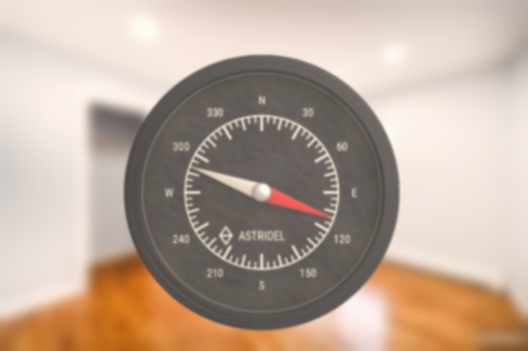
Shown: 110 °
